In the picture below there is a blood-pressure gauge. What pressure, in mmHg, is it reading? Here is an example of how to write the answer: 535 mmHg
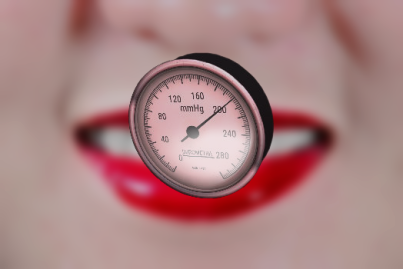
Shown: 200 mmHg
